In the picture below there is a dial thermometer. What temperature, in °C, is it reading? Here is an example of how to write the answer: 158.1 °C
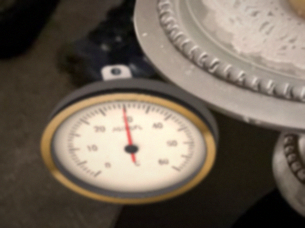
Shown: 30 °C
